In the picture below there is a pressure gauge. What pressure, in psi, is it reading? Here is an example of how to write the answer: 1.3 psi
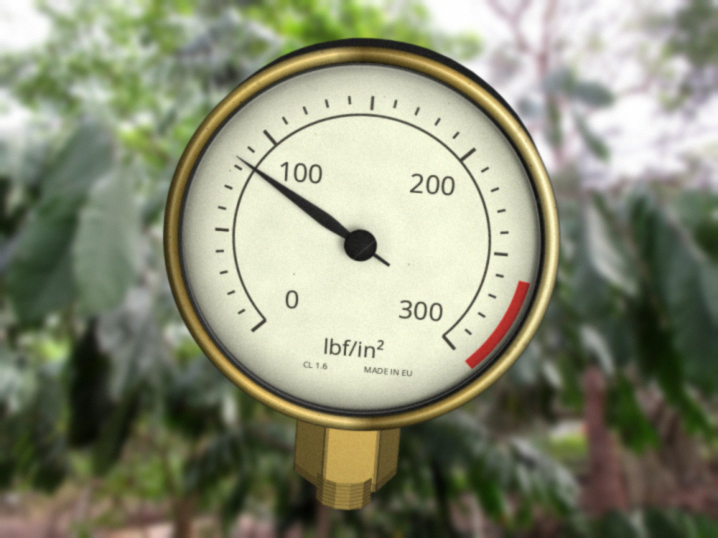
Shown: 85 psi
